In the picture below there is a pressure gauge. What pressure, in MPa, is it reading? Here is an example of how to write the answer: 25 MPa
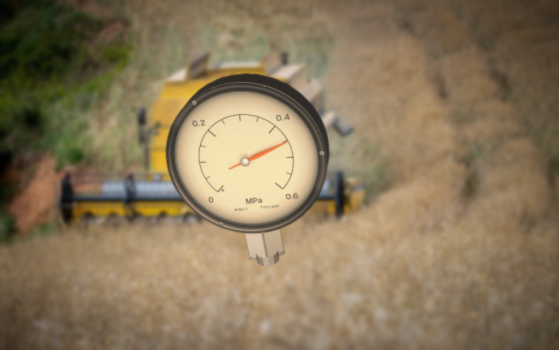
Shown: 0.45 MPa
